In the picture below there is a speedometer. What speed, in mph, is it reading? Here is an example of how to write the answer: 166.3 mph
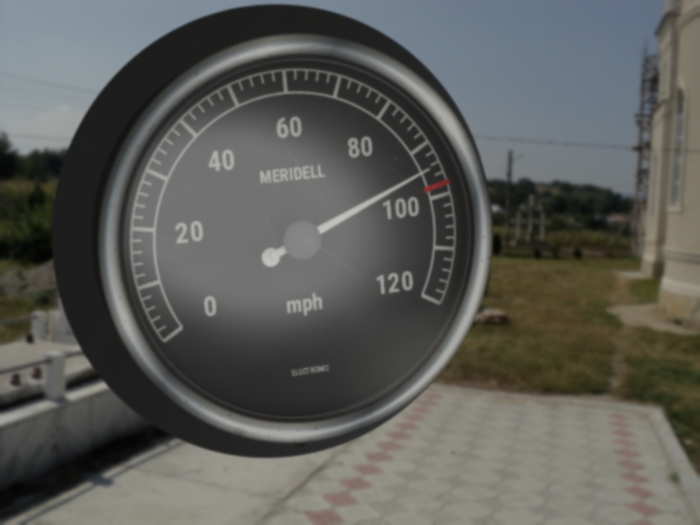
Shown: 94 mph
